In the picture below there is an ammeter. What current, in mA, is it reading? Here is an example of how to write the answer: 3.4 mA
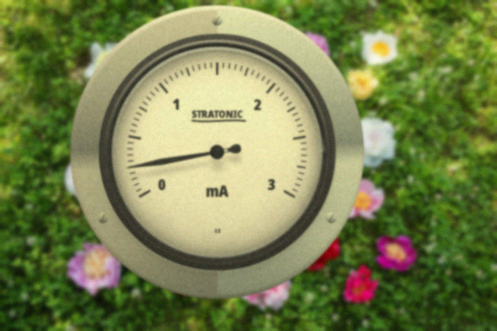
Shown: 0.25 mA
